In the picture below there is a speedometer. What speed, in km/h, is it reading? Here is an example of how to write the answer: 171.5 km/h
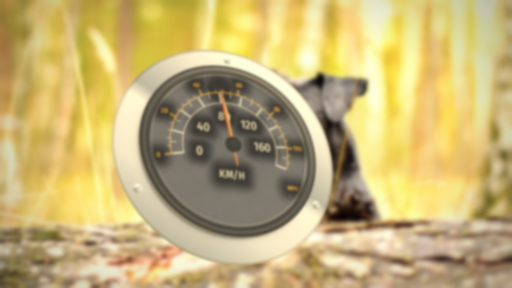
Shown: 80 km/h
